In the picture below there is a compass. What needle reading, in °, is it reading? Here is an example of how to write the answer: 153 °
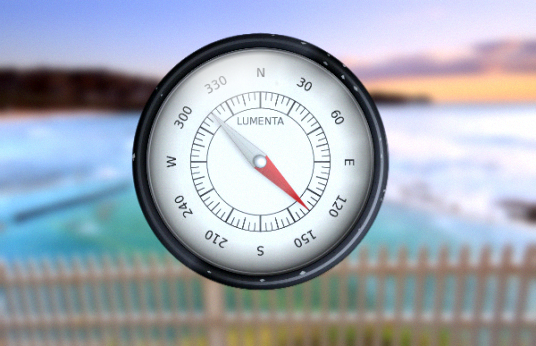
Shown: 135 °
